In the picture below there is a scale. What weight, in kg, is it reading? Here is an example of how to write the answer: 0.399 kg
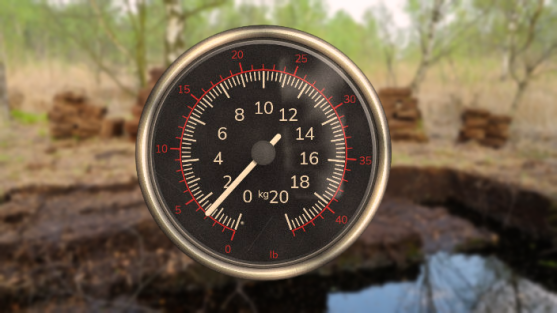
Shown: 1.4 kg
